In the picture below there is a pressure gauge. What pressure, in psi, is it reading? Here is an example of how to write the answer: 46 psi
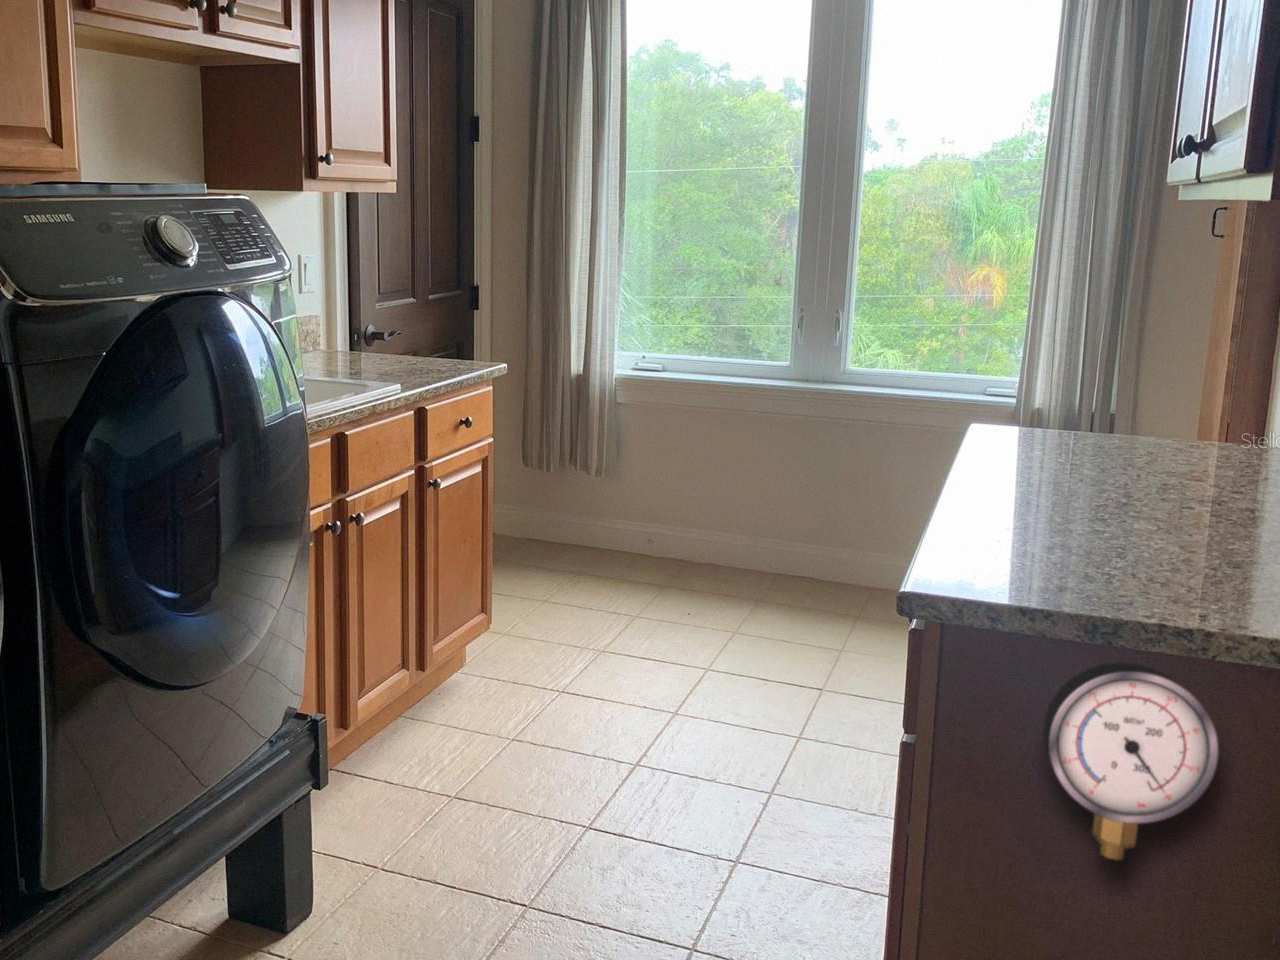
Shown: 290 psi
